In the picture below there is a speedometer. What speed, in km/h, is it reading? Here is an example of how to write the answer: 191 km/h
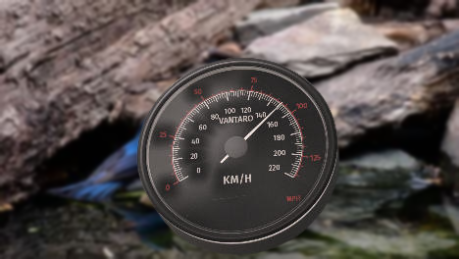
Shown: 150 km/h
